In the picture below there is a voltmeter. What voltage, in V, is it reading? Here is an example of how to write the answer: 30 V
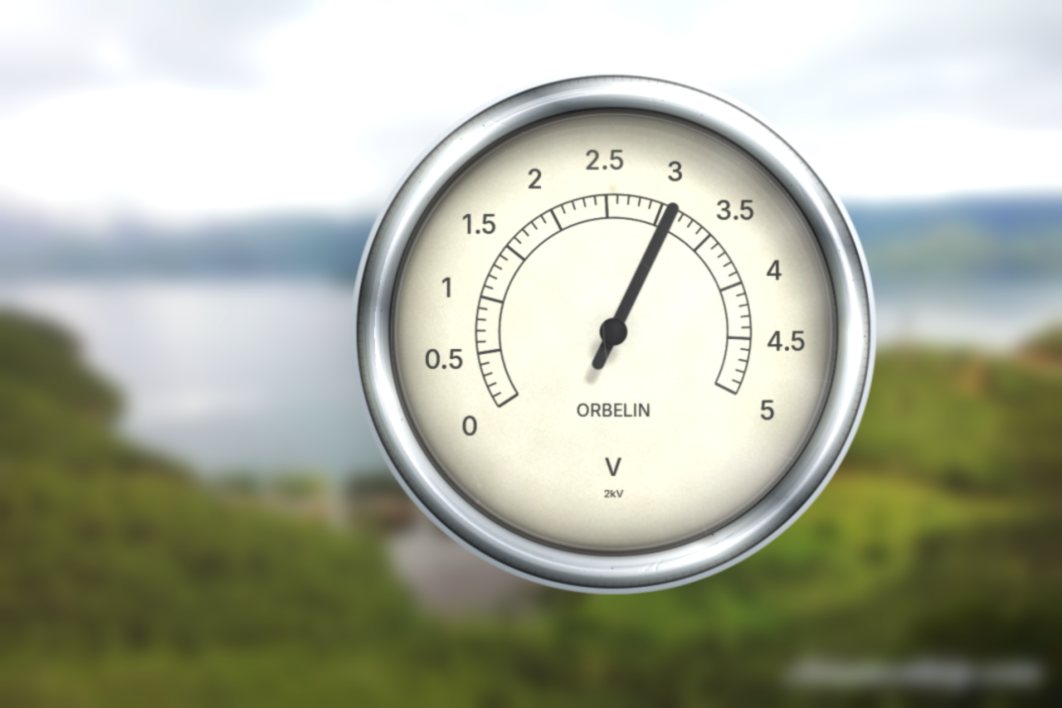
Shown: 3.1 V
